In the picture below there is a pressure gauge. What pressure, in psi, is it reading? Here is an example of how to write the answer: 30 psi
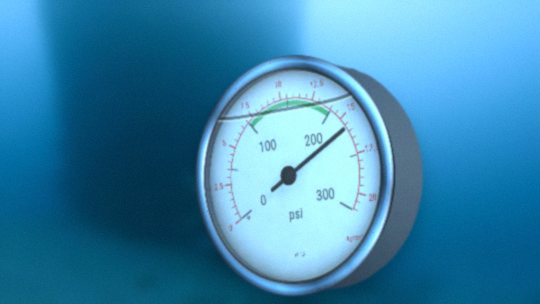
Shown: 225 psi
